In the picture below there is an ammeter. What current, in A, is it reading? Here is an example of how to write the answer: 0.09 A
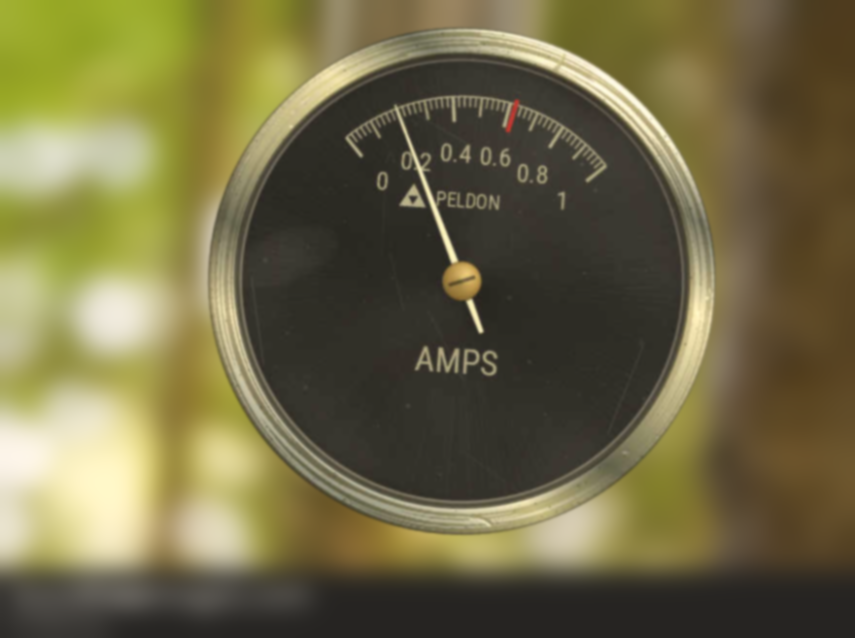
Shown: 0.2 A
